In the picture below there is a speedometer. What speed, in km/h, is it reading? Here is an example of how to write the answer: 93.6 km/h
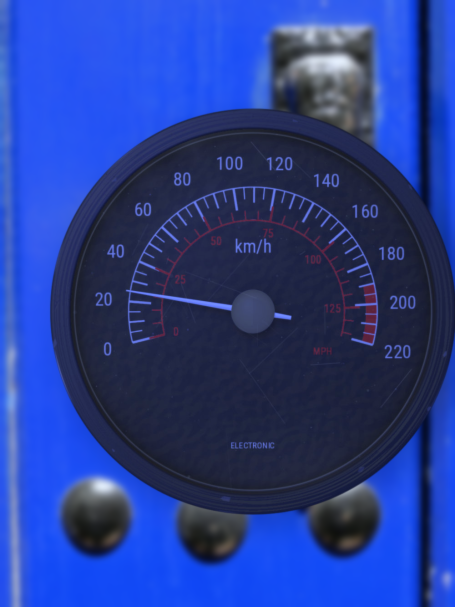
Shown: 25 km/h
